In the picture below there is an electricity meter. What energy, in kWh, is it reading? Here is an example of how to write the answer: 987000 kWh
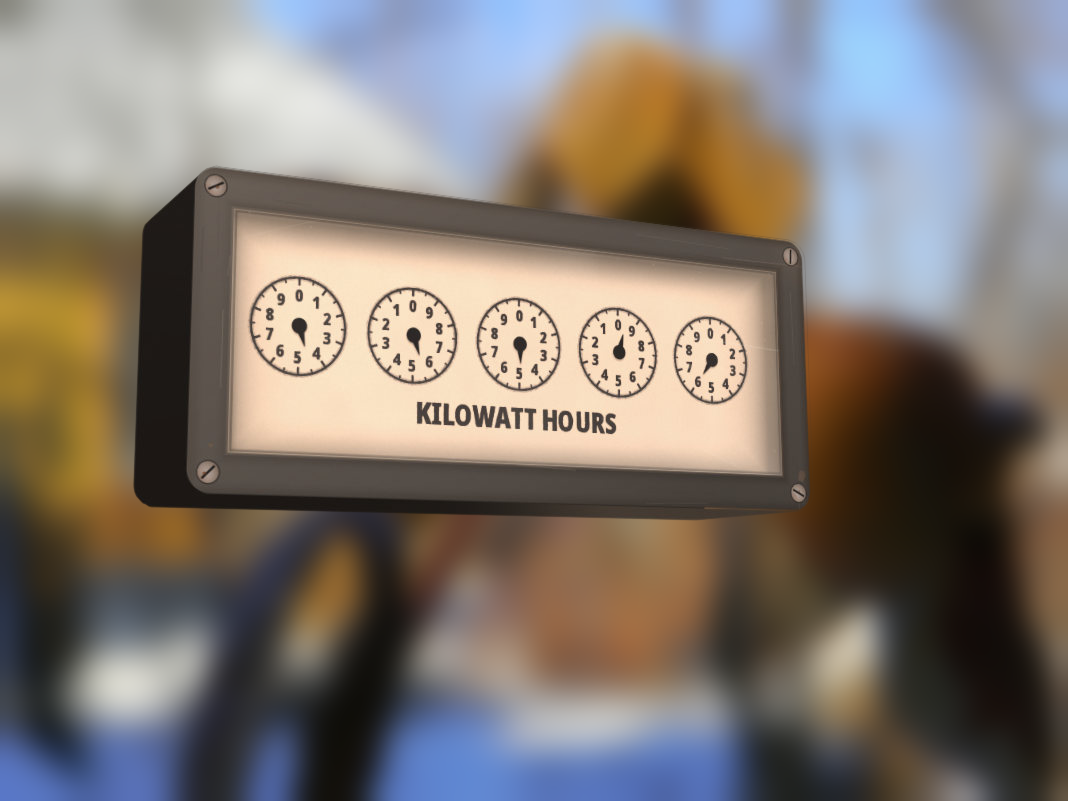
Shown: 45496 kWh
